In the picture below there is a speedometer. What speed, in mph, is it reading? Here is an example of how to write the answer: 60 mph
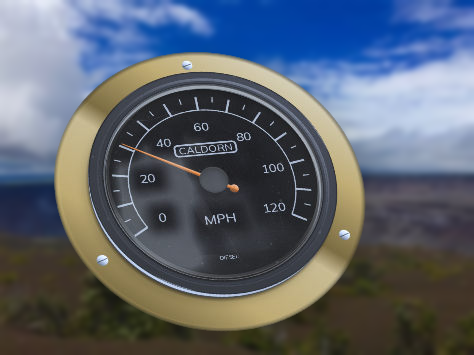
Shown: 30 mph
